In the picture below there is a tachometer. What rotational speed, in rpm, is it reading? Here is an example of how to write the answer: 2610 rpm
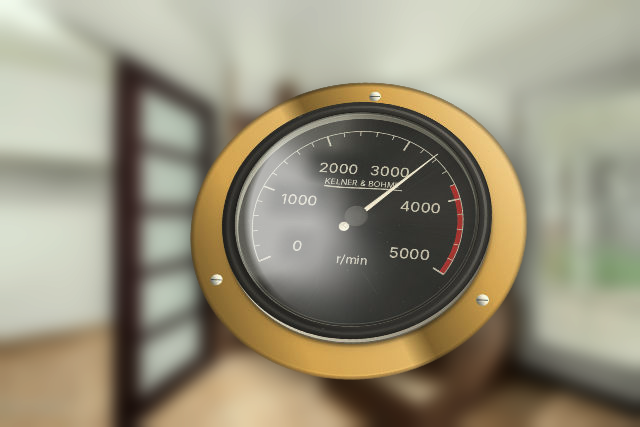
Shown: 3400 rpm
